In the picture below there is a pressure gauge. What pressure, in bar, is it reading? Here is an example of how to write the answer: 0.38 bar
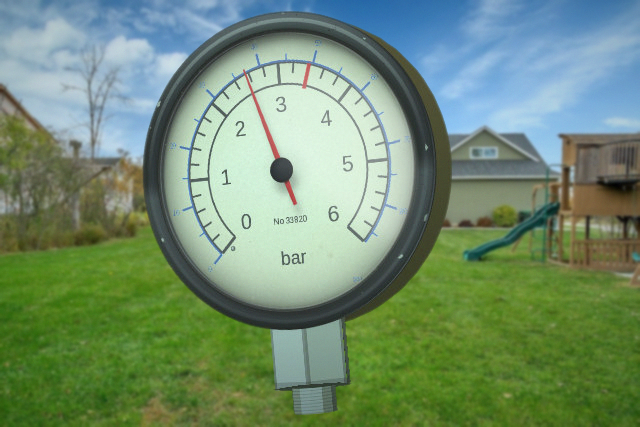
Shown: 2.6 bar
